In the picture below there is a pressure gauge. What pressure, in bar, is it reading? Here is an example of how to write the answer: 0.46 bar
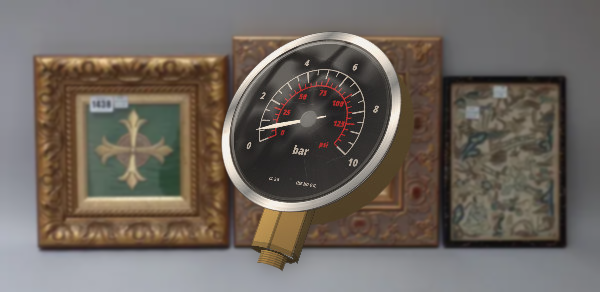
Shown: 0.5 bar
